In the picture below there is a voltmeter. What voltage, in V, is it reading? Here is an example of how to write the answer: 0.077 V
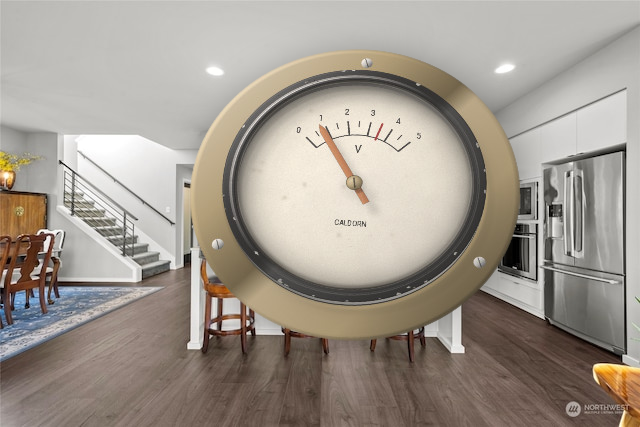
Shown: 0.75 V
